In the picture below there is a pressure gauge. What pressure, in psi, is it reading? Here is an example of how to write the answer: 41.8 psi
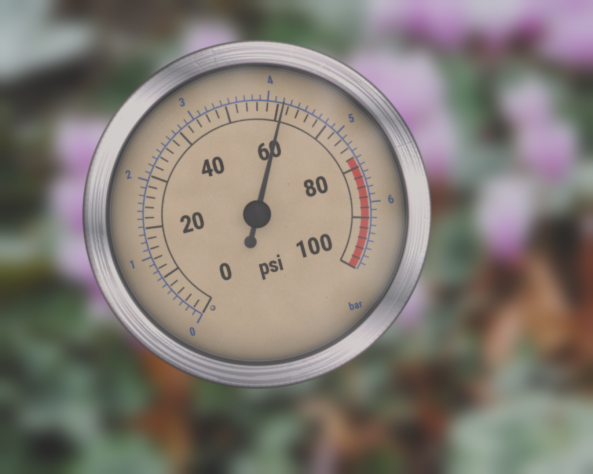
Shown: 61 psi
